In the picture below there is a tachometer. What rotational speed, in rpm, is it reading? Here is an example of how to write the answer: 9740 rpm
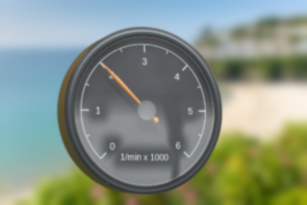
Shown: 2000 rpm
